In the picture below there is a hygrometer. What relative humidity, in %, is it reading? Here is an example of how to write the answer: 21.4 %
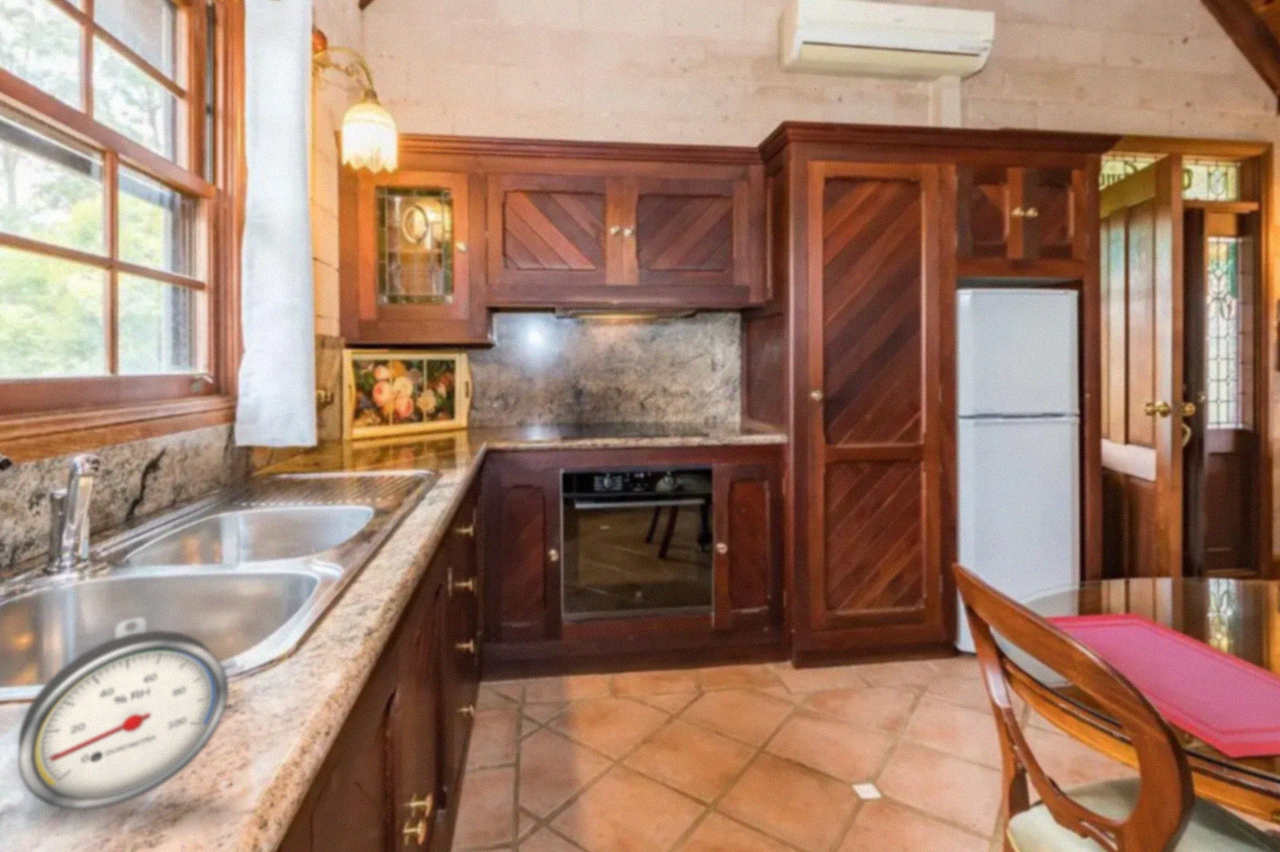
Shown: 10 %
